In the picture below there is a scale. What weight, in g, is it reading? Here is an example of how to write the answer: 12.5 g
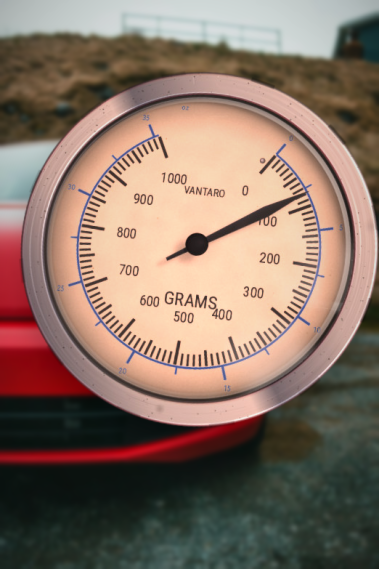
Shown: 80 g
